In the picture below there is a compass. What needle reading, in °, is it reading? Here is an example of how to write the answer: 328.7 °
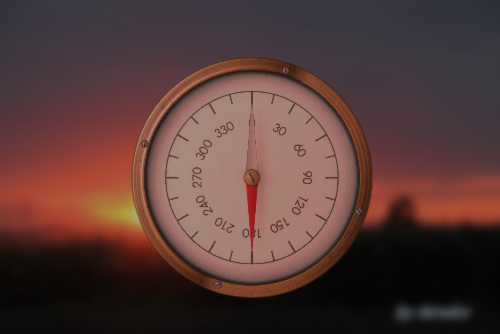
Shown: 180 °
